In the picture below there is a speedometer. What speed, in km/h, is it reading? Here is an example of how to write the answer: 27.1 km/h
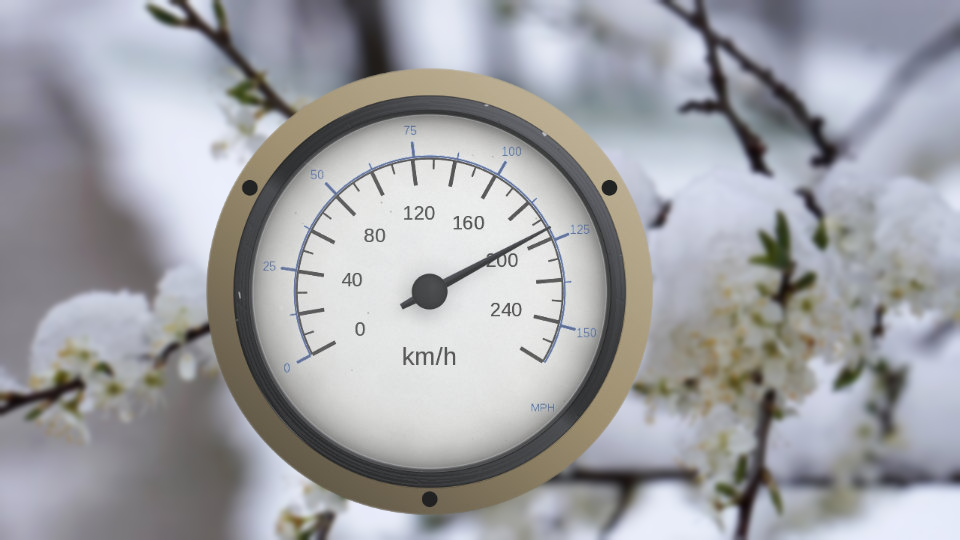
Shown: 195 km/h
